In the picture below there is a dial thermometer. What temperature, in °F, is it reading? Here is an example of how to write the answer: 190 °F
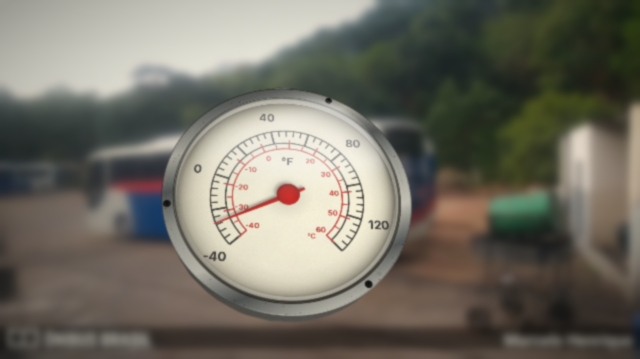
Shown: -28 °F
